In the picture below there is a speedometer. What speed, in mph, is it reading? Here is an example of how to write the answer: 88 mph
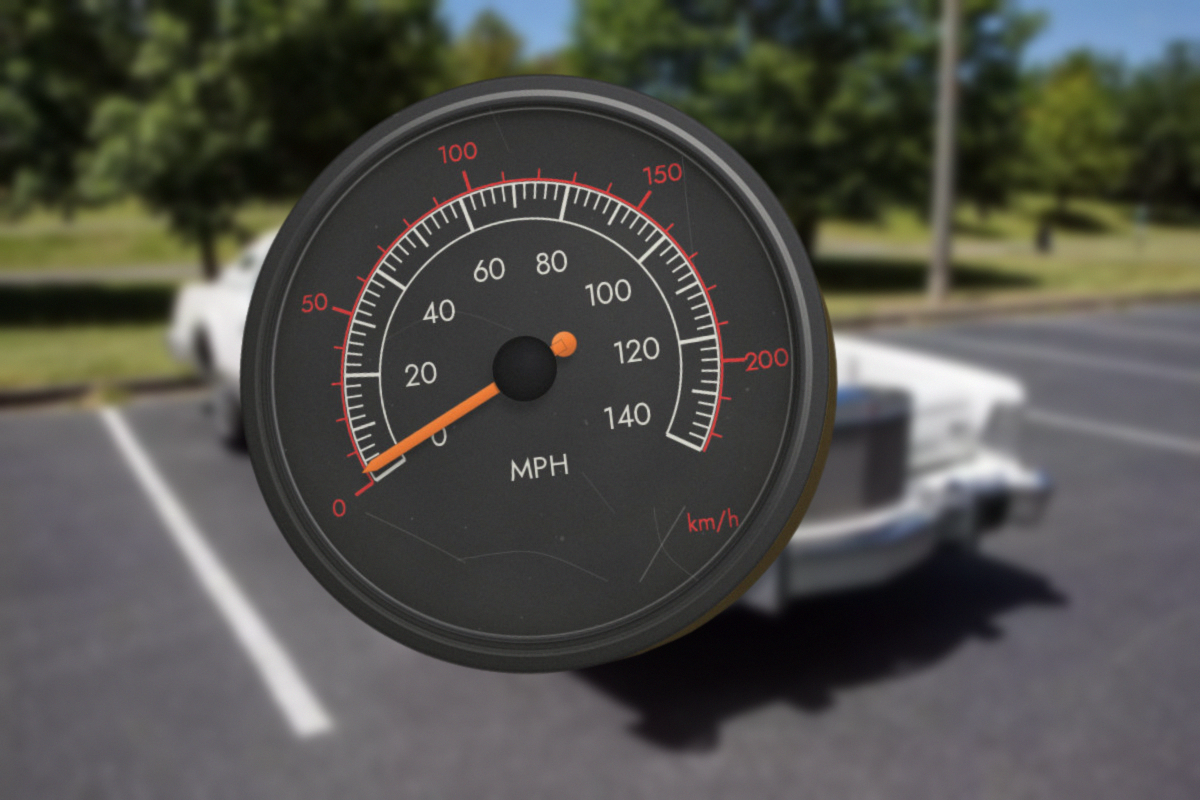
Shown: 2 mph
